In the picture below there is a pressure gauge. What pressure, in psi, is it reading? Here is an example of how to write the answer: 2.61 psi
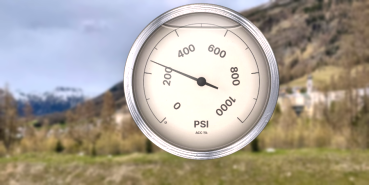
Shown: 250 psi
